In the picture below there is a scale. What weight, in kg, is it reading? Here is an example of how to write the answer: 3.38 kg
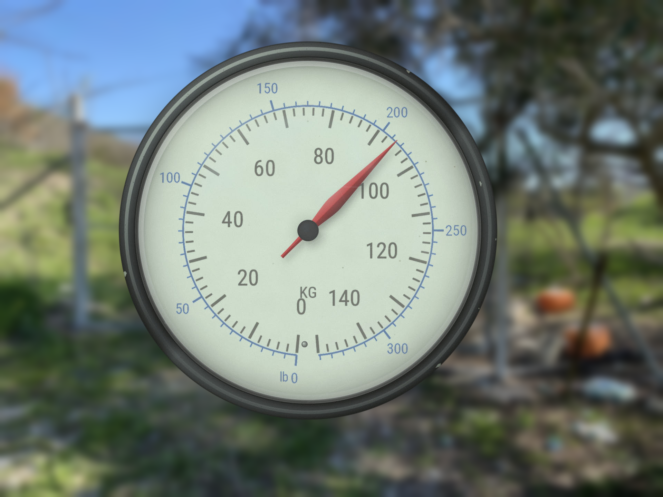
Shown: 94 kg
